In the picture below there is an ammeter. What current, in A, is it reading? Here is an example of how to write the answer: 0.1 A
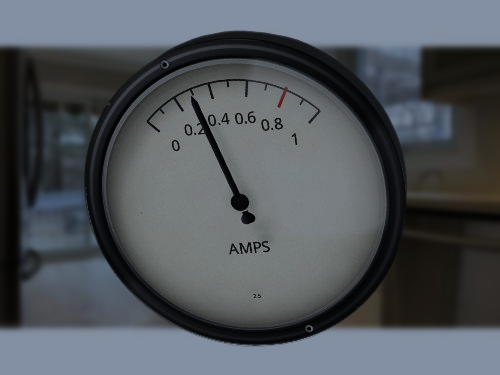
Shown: 0.3 A
